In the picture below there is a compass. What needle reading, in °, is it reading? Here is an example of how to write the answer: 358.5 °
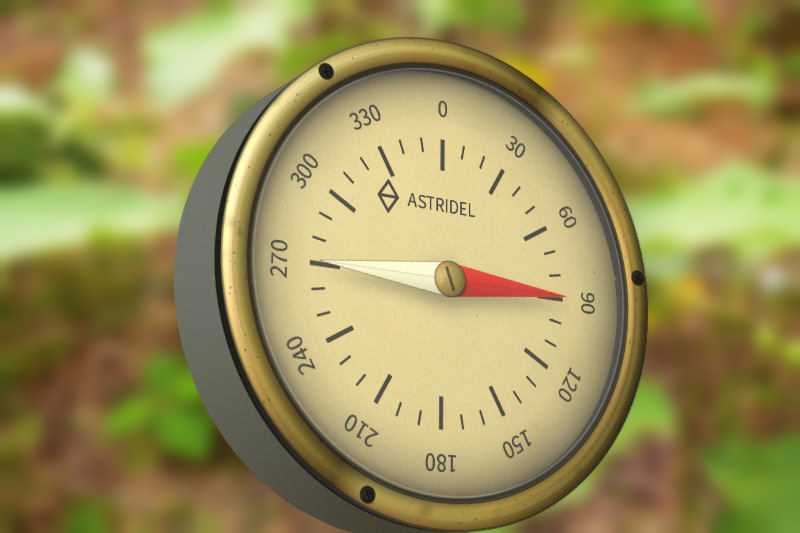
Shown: 90 °
